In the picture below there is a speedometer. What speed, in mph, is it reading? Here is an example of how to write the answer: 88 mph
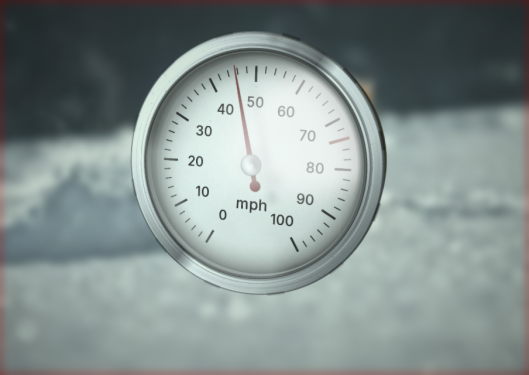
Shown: 46 mph
